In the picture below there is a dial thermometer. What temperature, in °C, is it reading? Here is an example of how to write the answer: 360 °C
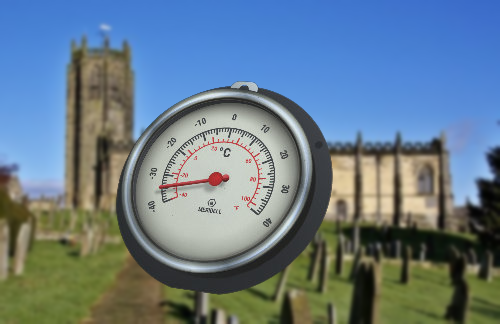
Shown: -35 °C
